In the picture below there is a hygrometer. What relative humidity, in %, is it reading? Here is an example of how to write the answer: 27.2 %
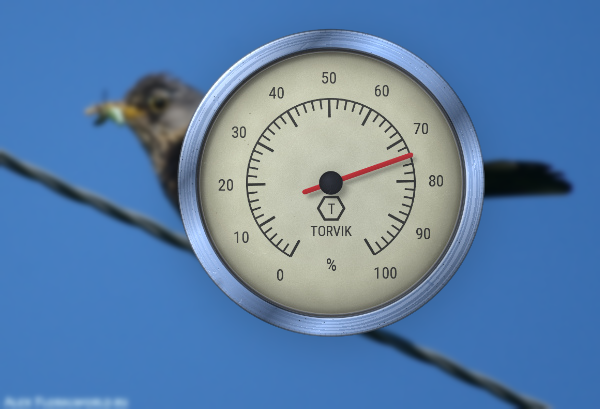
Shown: 74 %
